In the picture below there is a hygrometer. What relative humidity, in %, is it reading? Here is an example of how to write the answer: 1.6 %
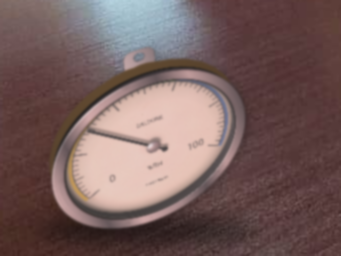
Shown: 30 %
